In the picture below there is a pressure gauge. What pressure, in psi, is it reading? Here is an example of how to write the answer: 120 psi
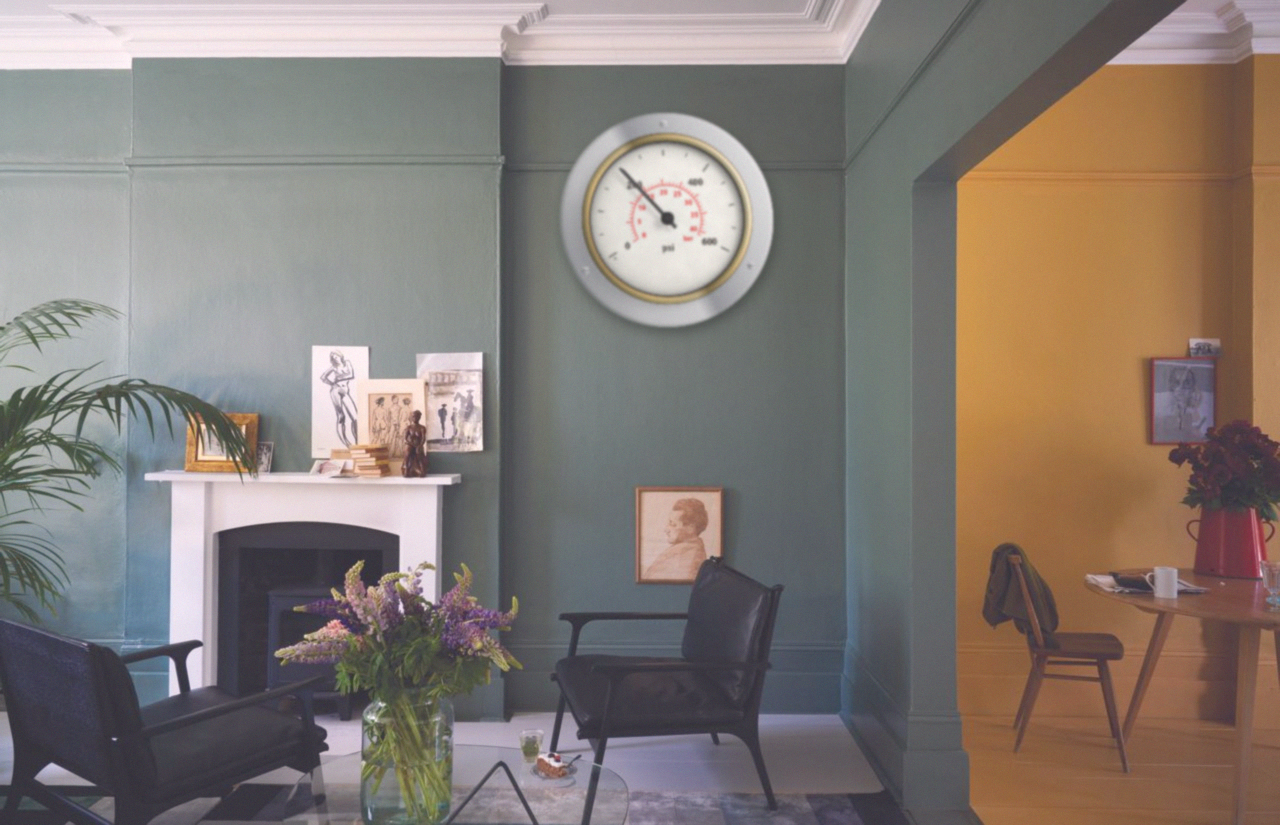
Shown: 200 psi
